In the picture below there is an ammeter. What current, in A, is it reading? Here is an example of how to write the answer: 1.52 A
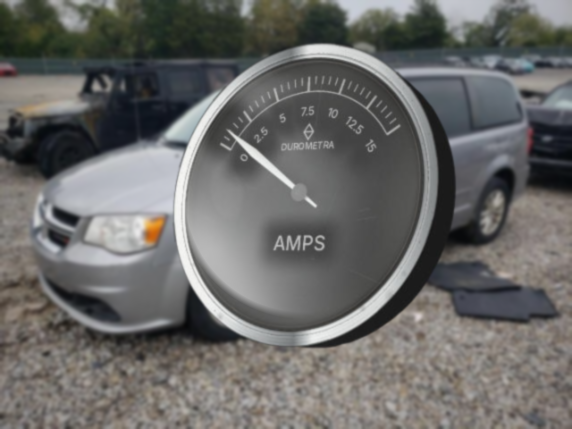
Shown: 1 A
